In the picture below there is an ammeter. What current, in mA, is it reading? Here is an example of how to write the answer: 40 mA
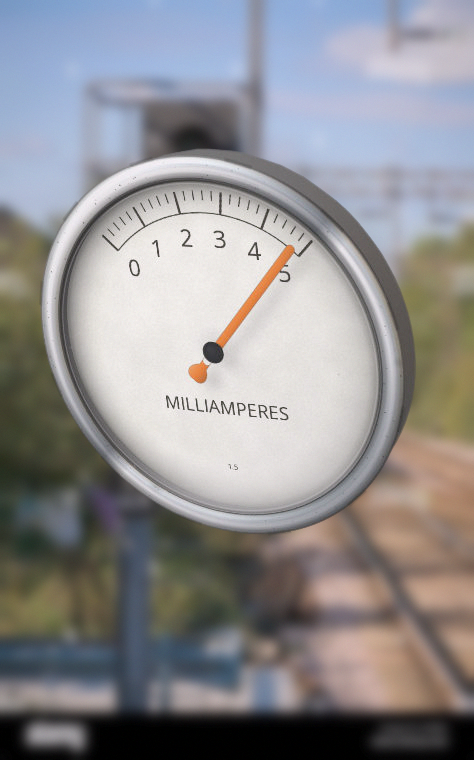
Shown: 4.8 mA
